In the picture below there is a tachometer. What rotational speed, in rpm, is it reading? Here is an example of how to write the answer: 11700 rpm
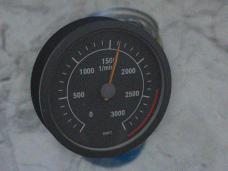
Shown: 1600 rpm
